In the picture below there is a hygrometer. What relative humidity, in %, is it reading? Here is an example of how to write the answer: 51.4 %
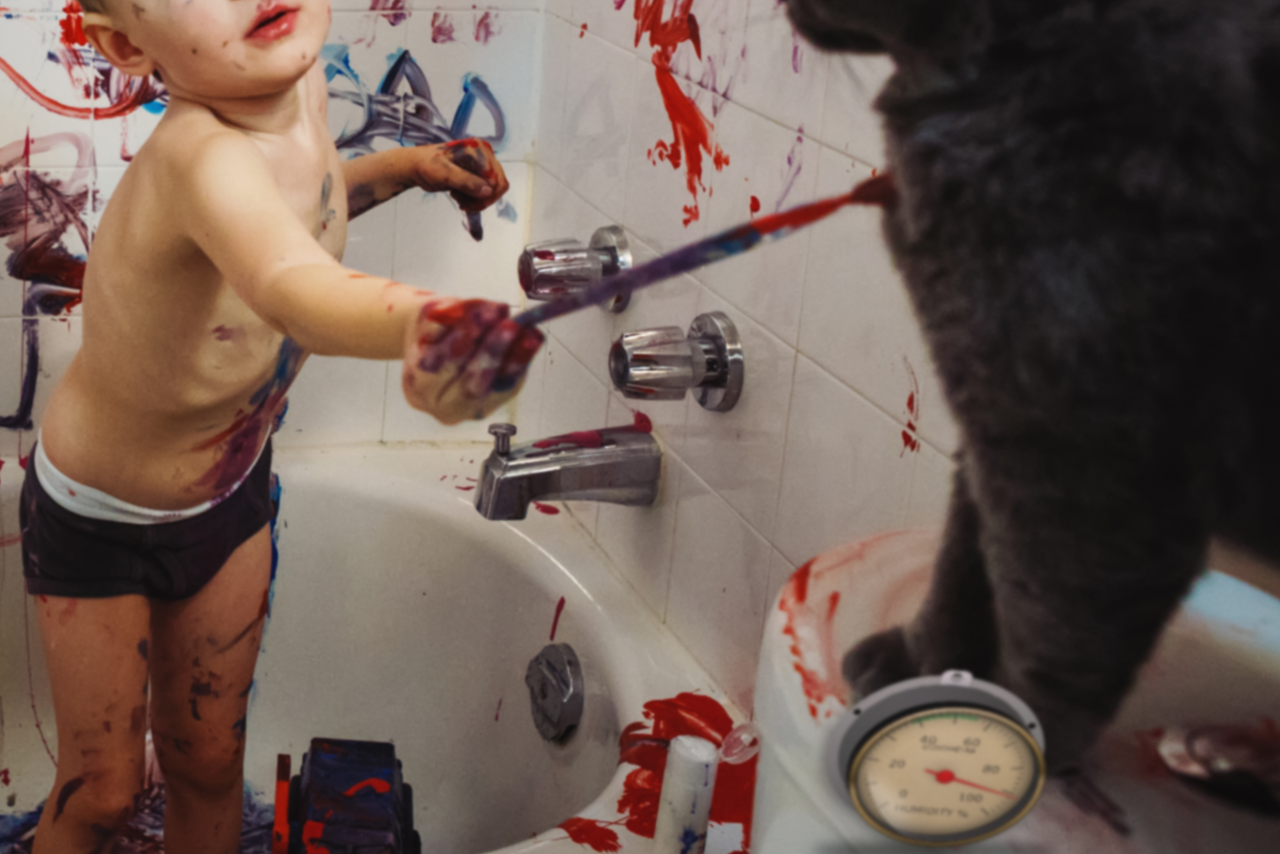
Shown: 90 %
